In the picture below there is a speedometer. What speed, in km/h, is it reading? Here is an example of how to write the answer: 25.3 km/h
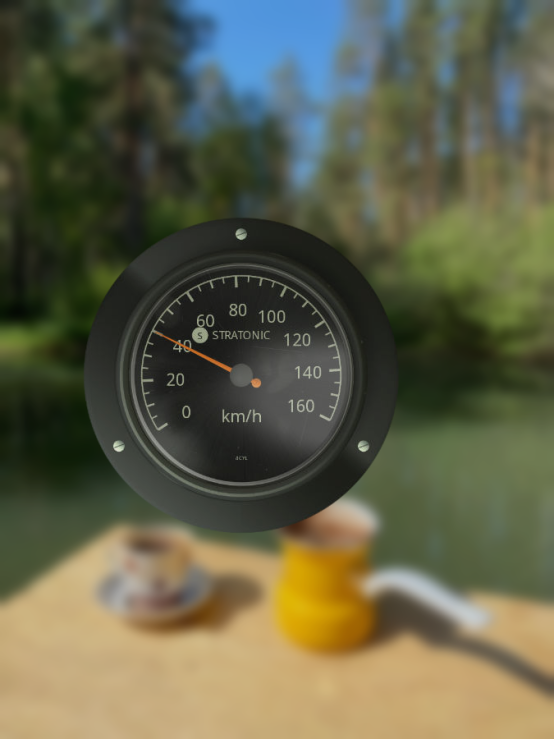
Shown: 40 km/h
